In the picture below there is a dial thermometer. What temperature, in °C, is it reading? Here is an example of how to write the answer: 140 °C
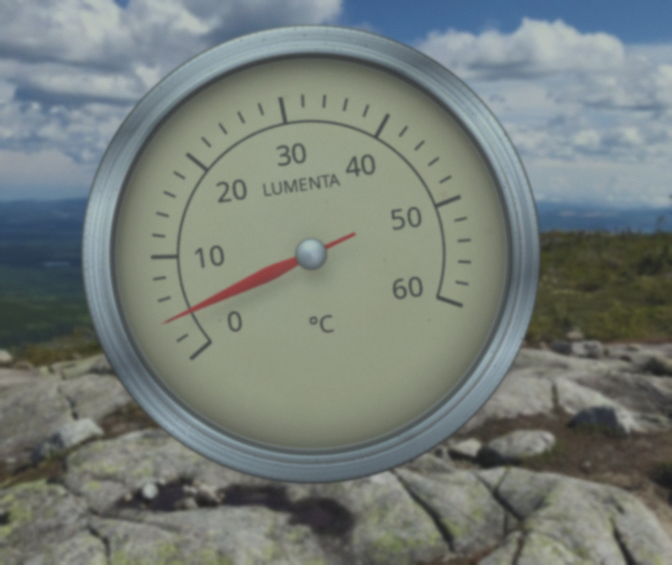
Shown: 4 °C
